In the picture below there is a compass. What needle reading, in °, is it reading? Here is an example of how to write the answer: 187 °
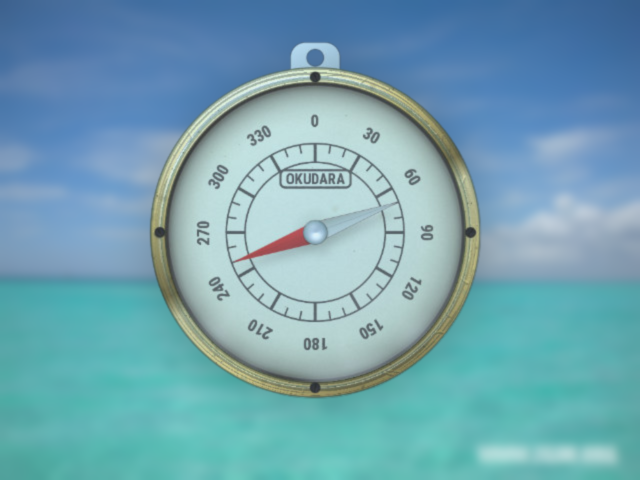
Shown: 250 °
